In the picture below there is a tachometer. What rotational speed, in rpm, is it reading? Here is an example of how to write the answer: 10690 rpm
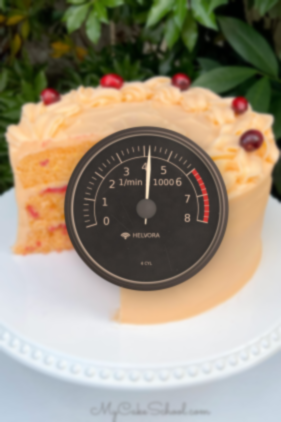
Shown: 4200 rpm
